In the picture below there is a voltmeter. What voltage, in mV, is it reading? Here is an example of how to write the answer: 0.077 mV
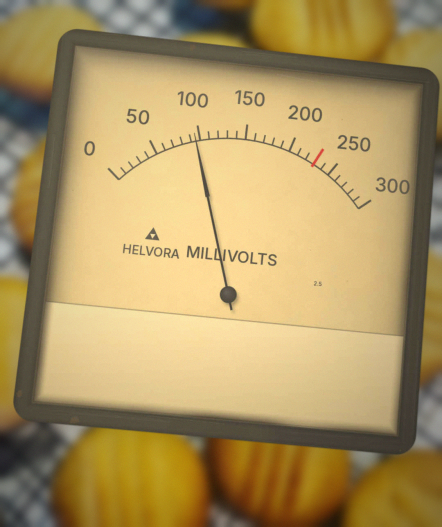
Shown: 95 mV
